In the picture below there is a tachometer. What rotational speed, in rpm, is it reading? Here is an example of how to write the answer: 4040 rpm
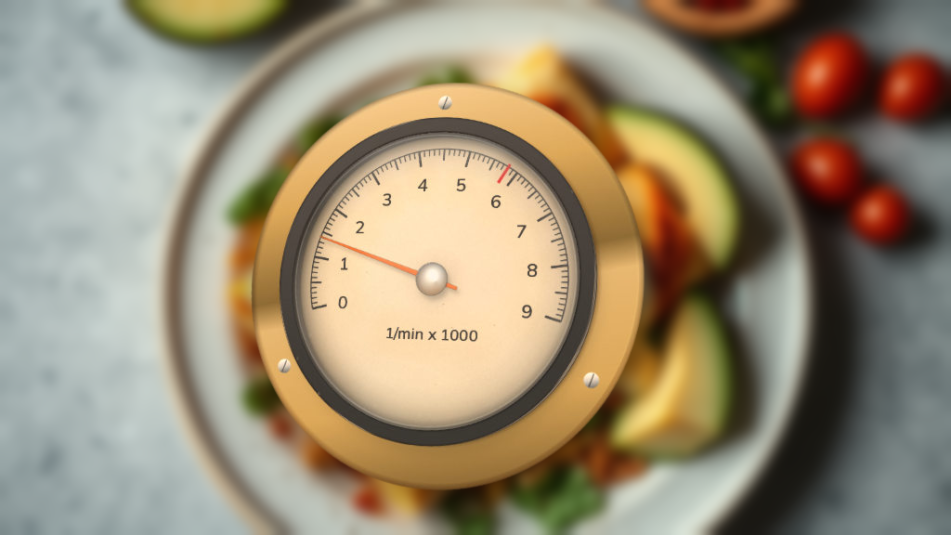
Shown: 1400 rpm
